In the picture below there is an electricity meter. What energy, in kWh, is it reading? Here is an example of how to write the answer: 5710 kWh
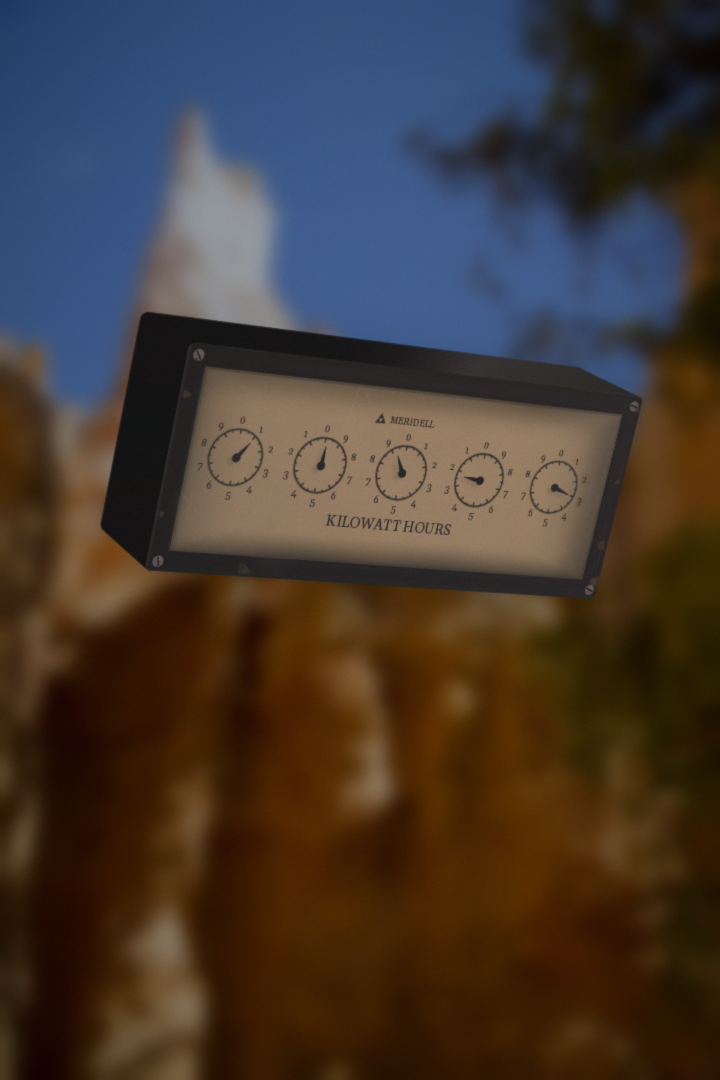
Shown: 9923 kWh
